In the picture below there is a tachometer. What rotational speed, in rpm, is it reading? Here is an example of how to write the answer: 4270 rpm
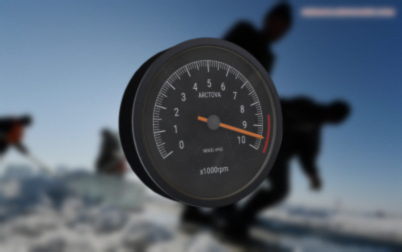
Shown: 9500 rpm
